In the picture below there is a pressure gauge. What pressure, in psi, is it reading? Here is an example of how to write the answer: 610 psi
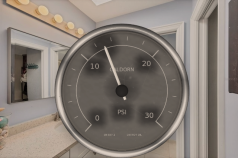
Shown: 13 psi
